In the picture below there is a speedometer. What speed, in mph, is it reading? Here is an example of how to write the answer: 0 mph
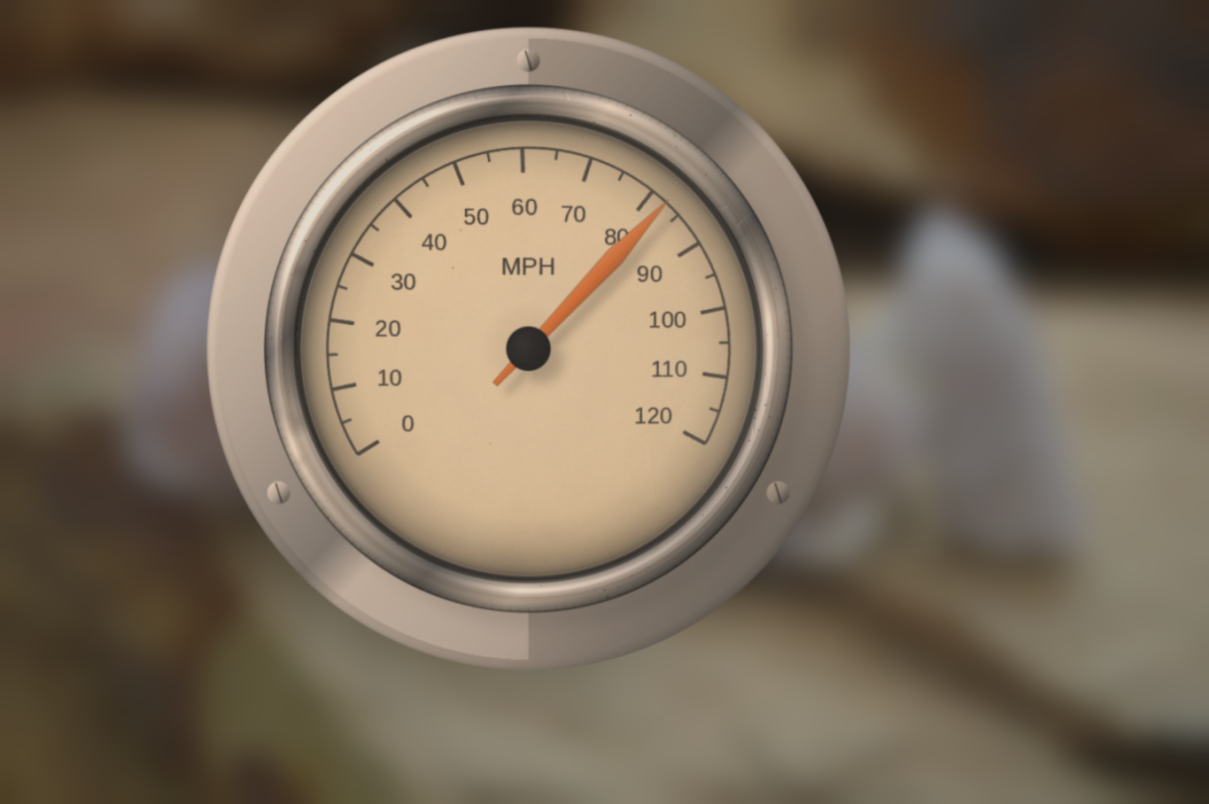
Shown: 82.5 mph
